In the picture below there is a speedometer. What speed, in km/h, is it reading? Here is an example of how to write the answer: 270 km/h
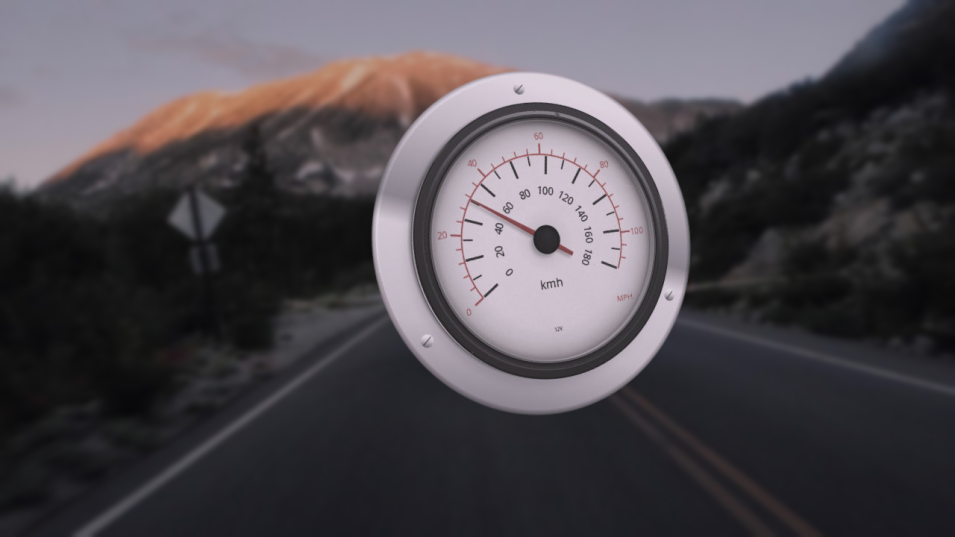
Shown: 50 km/h
